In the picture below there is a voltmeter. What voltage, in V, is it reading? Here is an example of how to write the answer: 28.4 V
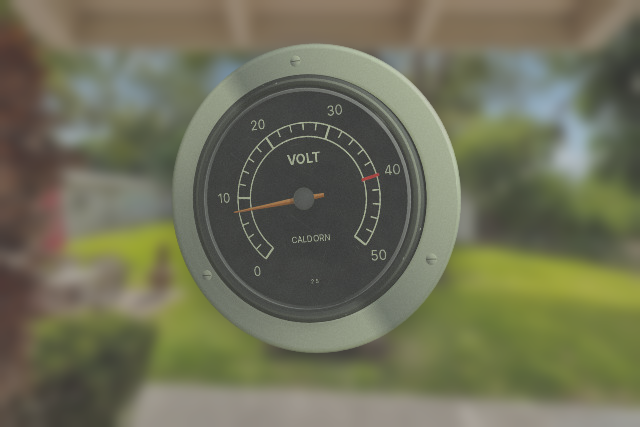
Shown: 8 V
